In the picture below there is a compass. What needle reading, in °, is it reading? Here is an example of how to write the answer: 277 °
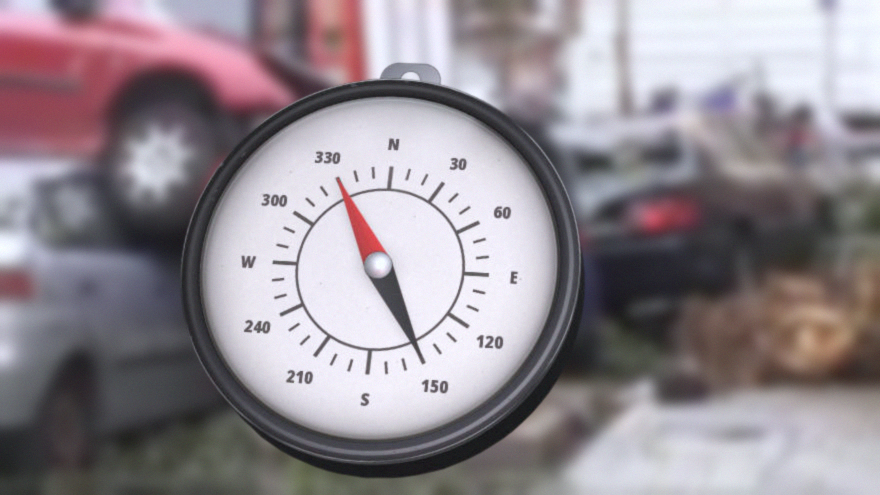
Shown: 330 °
